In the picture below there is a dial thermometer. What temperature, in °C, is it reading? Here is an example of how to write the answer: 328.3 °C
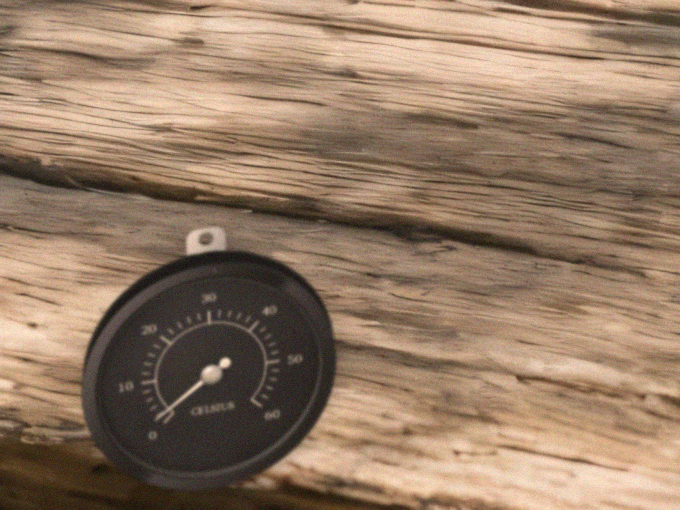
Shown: 2 °C
